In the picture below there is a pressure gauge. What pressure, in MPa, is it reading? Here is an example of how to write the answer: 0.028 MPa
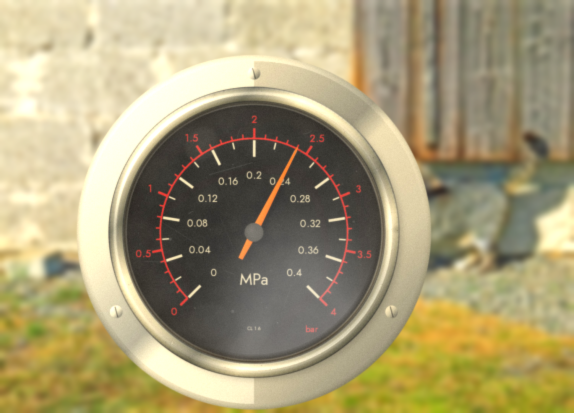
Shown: 0.24 MPa
